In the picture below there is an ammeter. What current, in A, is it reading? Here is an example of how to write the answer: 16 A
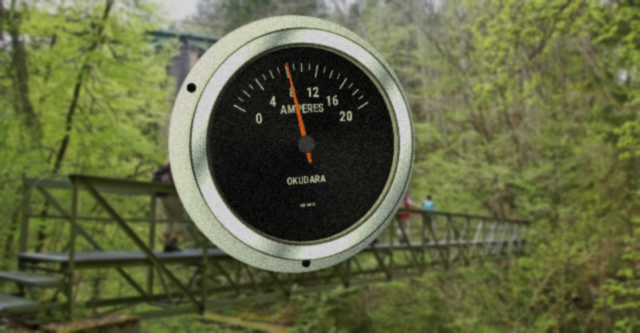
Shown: 8 A
